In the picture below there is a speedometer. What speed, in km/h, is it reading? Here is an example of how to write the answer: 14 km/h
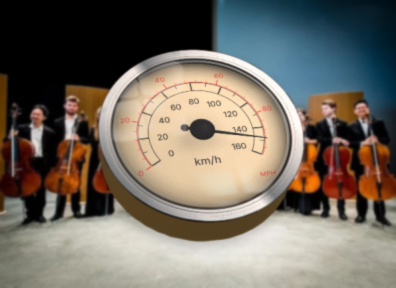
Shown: 150 km/h
